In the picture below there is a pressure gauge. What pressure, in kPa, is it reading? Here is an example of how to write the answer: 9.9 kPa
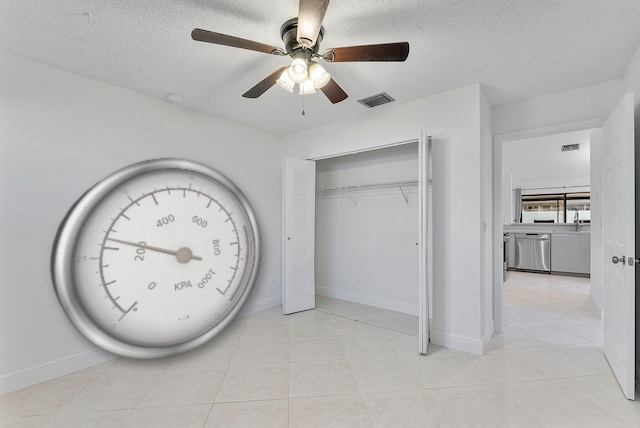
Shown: 225 kPa
